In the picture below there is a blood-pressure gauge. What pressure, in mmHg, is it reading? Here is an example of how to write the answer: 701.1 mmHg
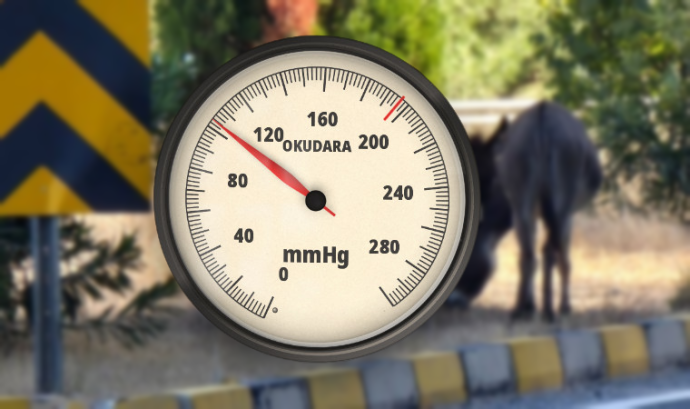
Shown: 104 mmHg
